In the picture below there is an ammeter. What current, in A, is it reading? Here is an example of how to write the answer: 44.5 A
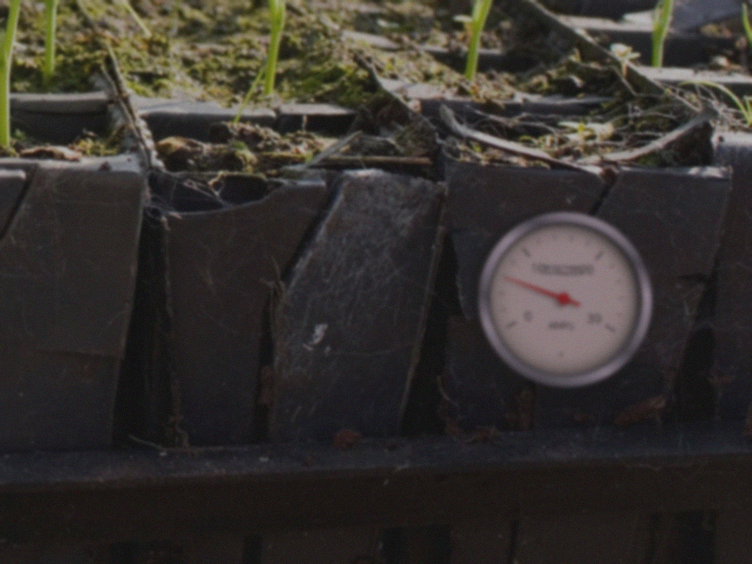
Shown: 6 A
